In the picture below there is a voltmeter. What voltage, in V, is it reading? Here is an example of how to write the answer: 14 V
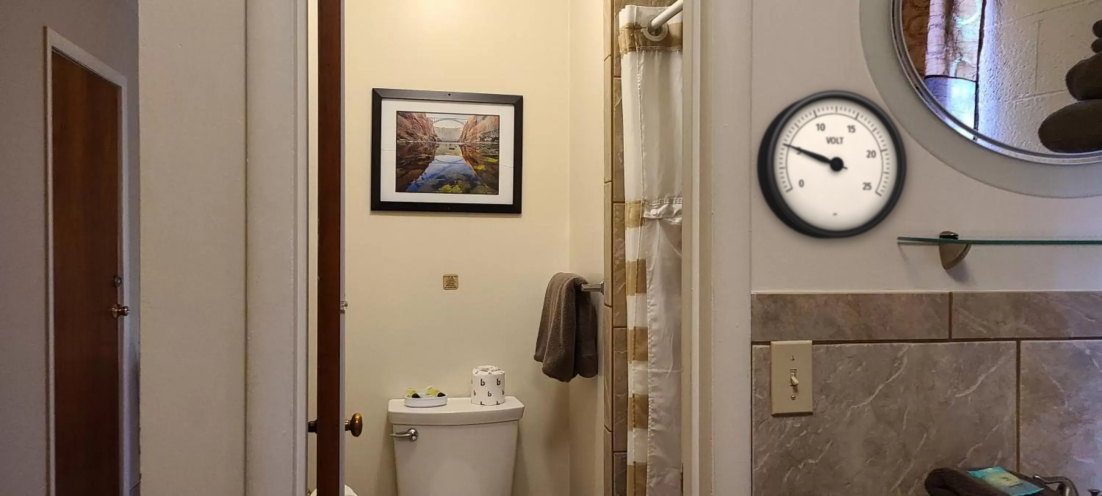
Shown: 5 V
